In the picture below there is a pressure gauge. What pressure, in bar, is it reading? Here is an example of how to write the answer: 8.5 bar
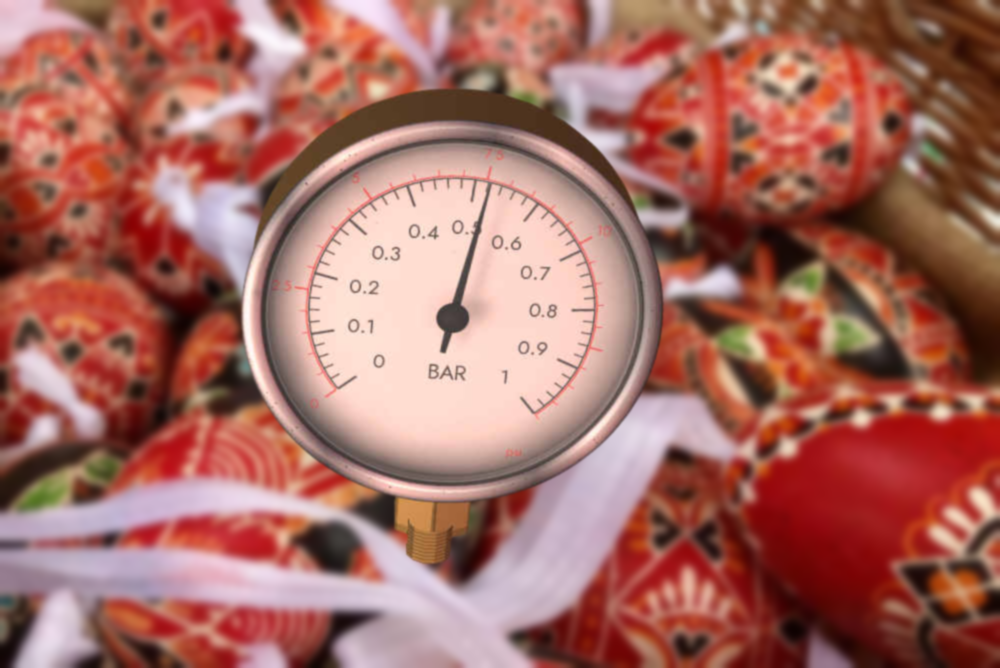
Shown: 0.52 bar
